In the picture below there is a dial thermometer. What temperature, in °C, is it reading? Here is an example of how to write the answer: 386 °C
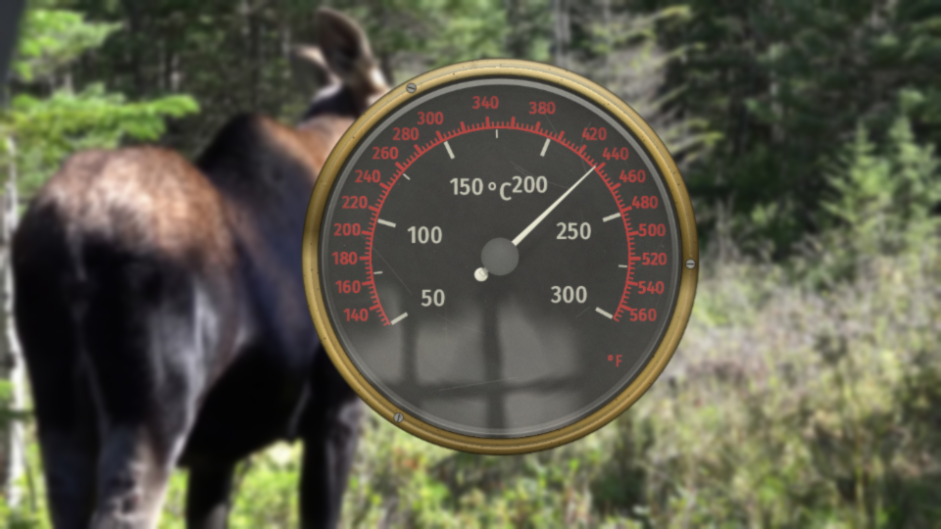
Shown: 225 °C
